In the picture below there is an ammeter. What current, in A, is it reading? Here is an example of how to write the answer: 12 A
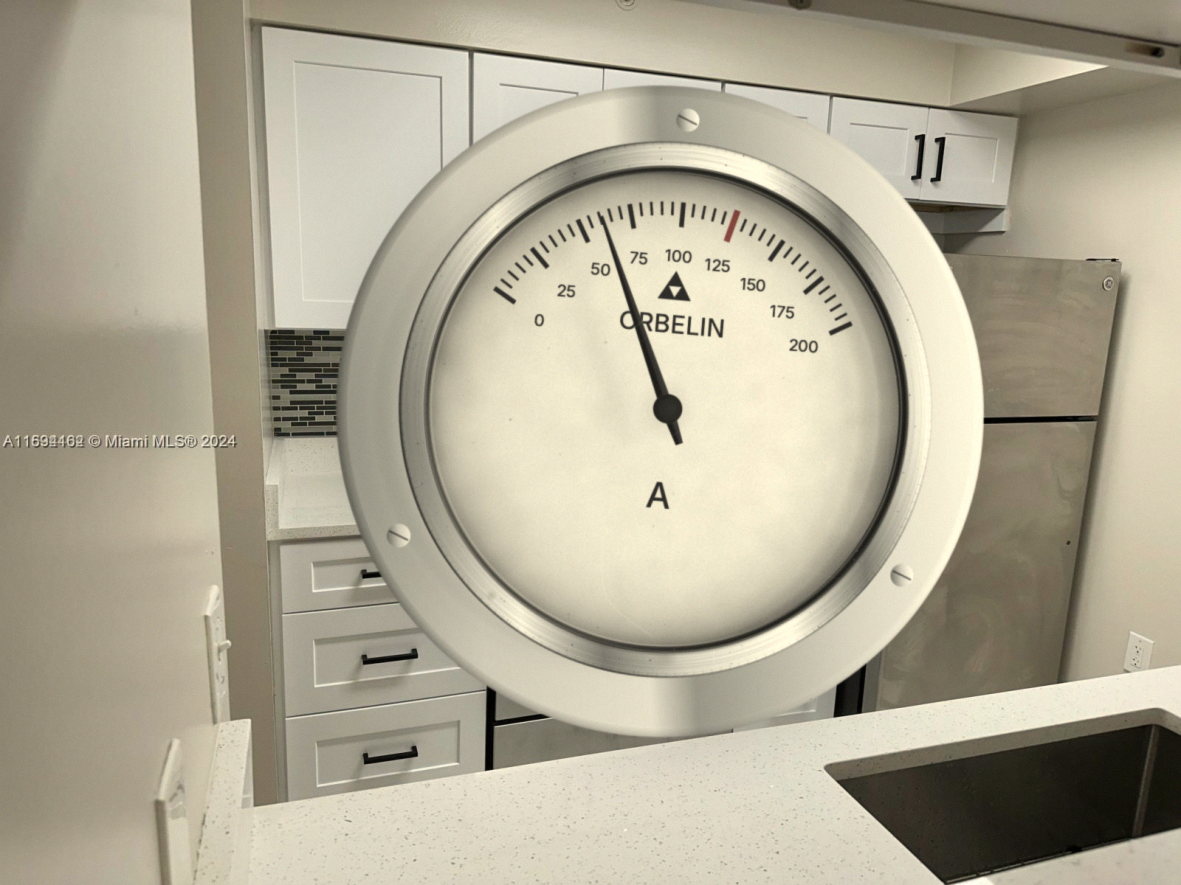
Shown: 60 A
